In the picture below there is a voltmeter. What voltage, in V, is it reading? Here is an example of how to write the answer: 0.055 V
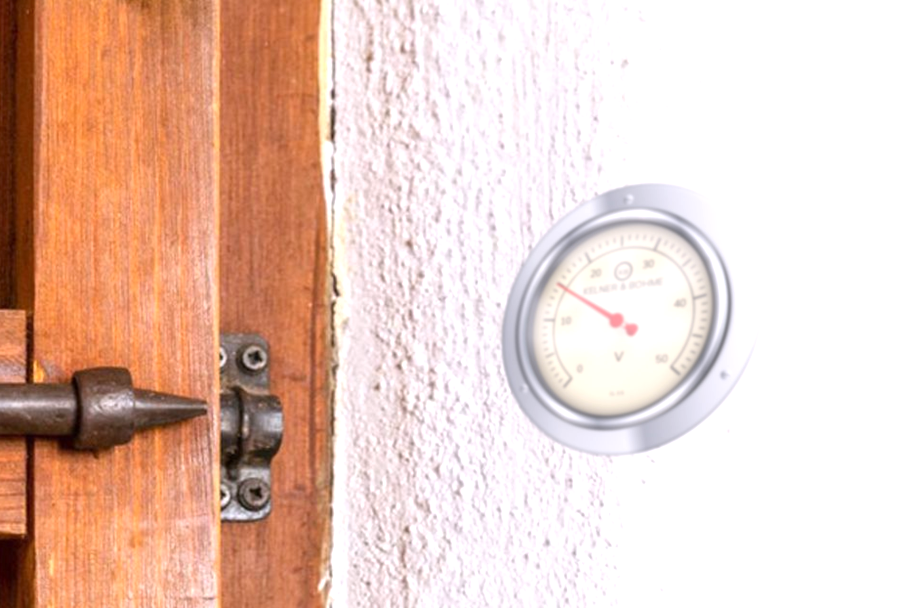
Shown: 15 V
